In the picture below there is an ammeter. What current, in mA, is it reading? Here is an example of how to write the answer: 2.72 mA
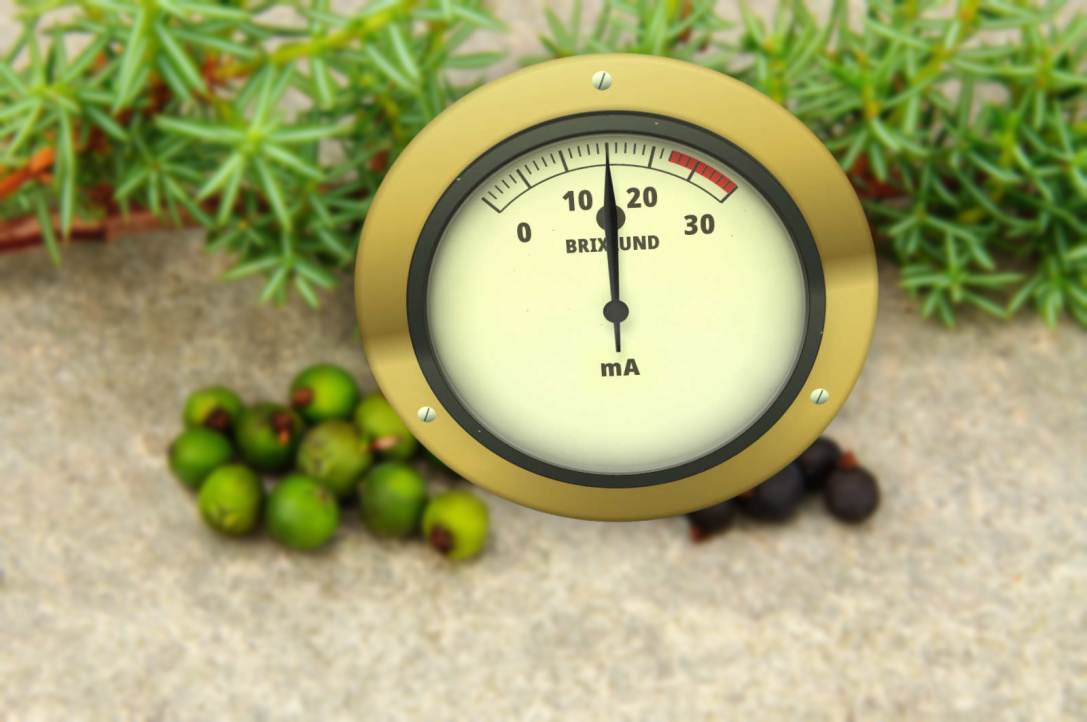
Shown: 15 mA
